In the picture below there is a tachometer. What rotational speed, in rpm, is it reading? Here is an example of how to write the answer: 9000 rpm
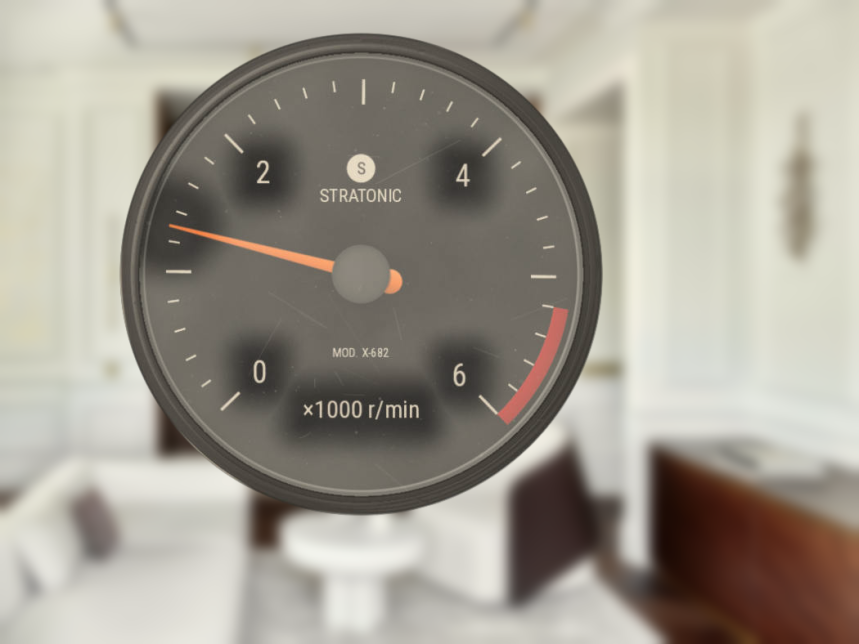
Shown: 1300 rpm
